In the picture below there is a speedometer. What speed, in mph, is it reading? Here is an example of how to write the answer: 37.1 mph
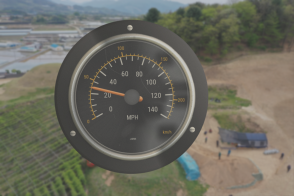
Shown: 25 mph
